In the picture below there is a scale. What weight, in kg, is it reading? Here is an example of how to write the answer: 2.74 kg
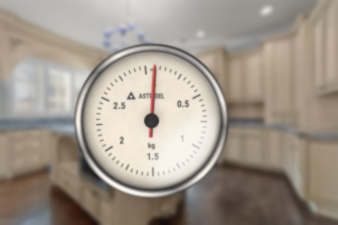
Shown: 0 kg
